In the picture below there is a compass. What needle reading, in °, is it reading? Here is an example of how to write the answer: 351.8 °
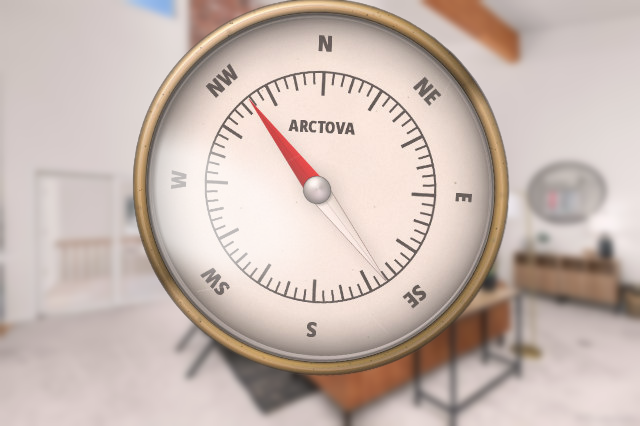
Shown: 320 °
